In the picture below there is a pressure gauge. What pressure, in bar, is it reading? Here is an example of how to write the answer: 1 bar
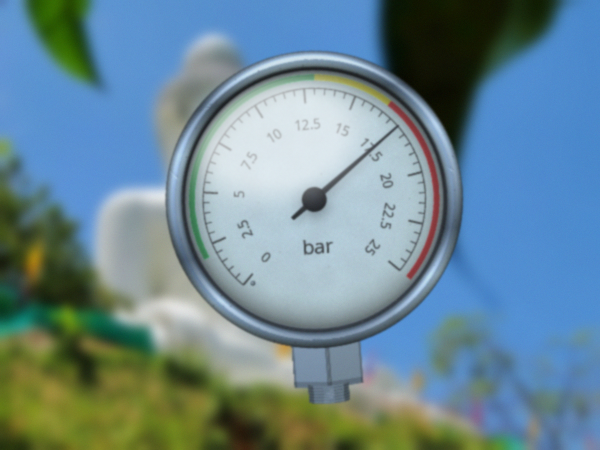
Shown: 17.5 bar
